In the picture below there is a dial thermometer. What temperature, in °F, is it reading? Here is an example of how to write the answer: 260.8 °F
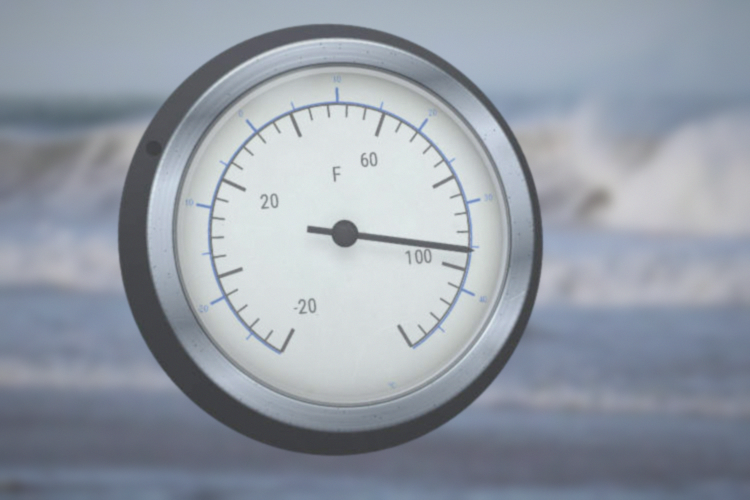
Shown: 96 °F
